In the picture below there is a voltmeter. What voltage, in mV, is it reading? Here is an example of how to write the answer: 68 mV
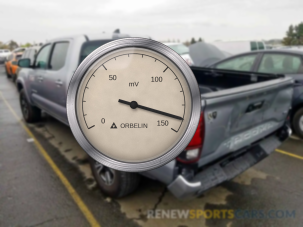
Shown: 140 mV
